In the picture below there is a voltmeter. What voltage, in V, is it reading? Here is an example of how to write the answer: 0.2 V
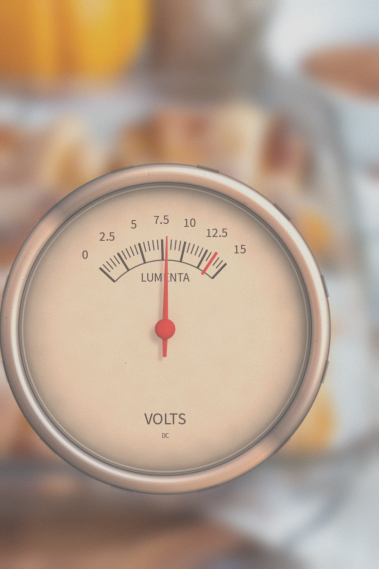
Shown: 8 V
